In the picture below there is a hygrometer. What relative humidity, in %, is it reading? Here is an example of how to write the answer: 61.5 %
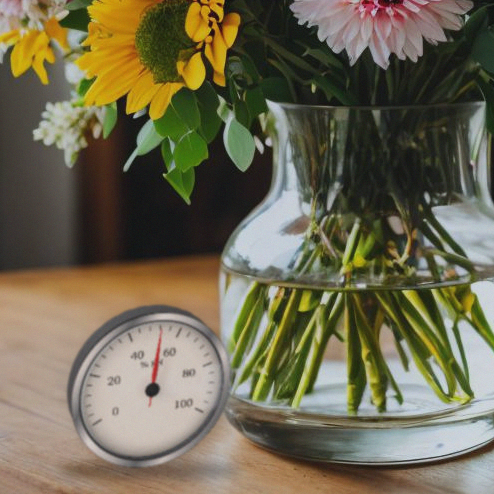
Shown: 52 %
